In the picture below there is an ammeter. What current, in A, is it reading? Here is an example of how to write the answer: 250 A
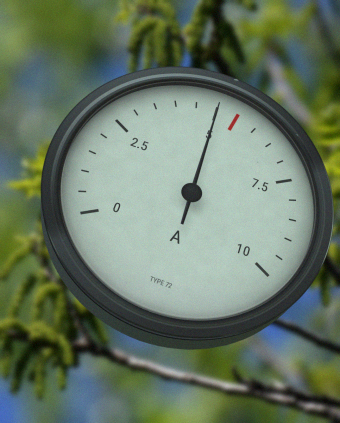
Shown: 5 A
